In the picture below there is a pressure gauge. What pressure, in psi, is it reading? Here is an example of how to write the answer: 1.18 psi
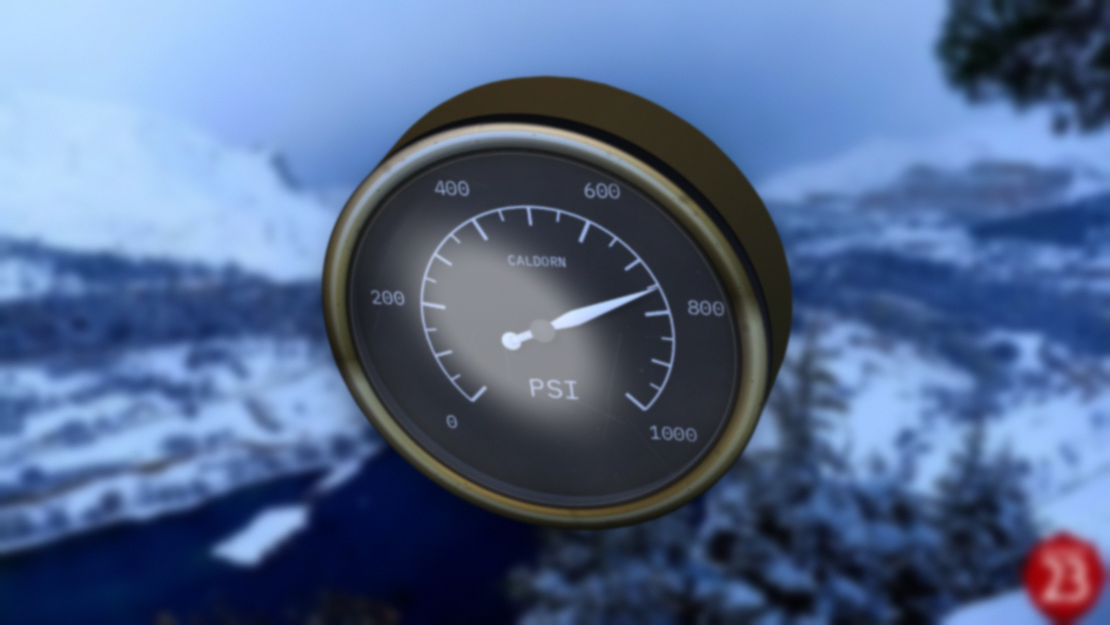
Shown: 750 psi
